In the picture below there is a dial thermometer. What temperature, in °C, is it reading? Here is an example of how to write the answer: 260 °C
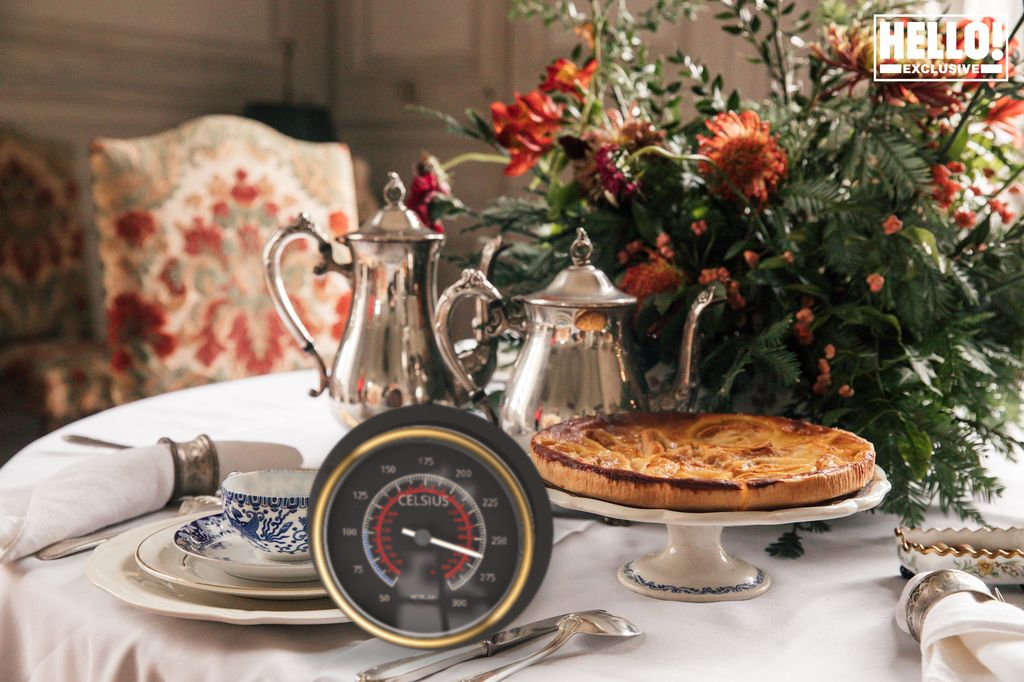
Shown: 262.5 °C
